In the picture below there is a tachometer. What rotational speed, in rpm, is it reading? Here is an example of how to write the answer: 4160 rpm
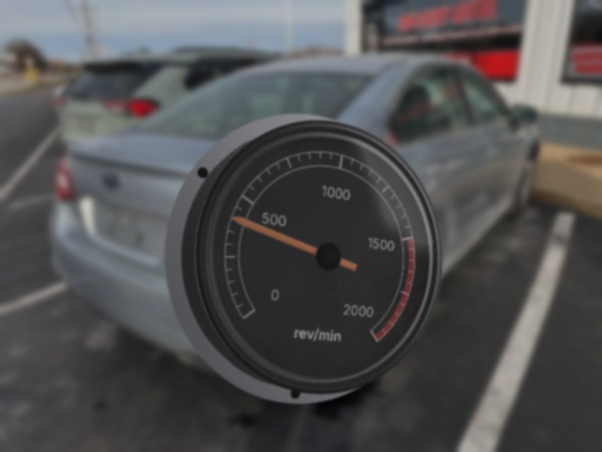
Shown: 400 rpm
